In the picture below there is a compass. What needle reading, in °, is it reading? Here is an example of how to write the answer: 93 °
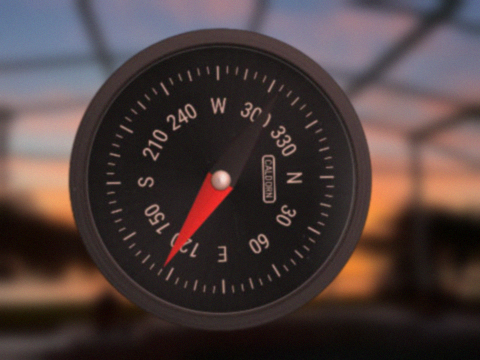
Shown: 125 °
